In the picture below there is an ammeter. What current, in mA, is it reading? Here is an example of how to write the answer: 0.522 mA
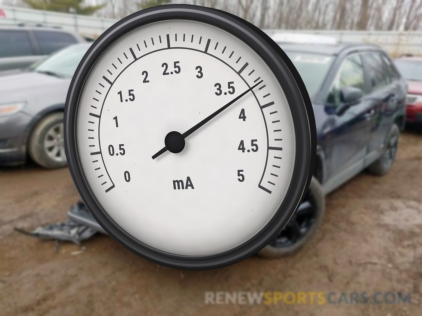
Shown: 3.75 mA
